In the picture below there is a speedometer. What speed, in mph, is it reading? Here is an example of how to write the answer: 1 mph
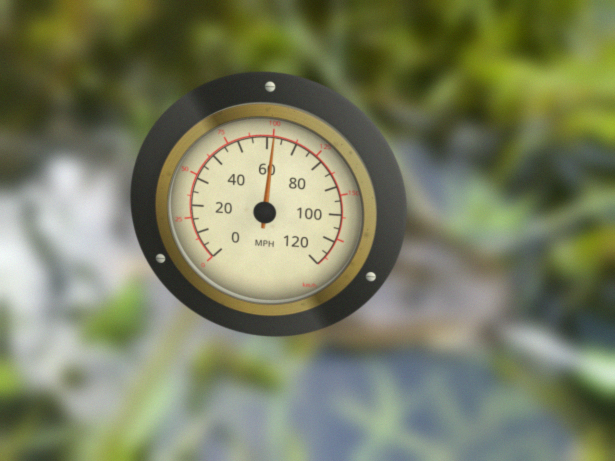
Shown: 62.5 mph
